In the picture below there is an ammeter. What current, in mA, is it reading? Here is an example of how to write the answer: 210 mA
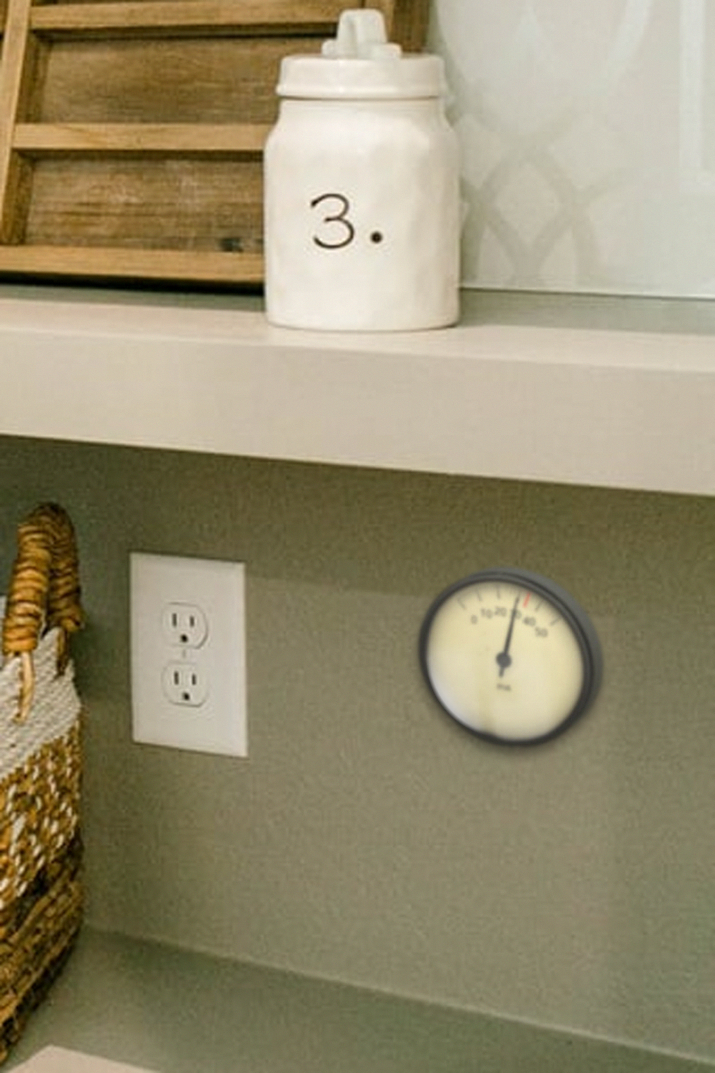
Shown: 30 mA
